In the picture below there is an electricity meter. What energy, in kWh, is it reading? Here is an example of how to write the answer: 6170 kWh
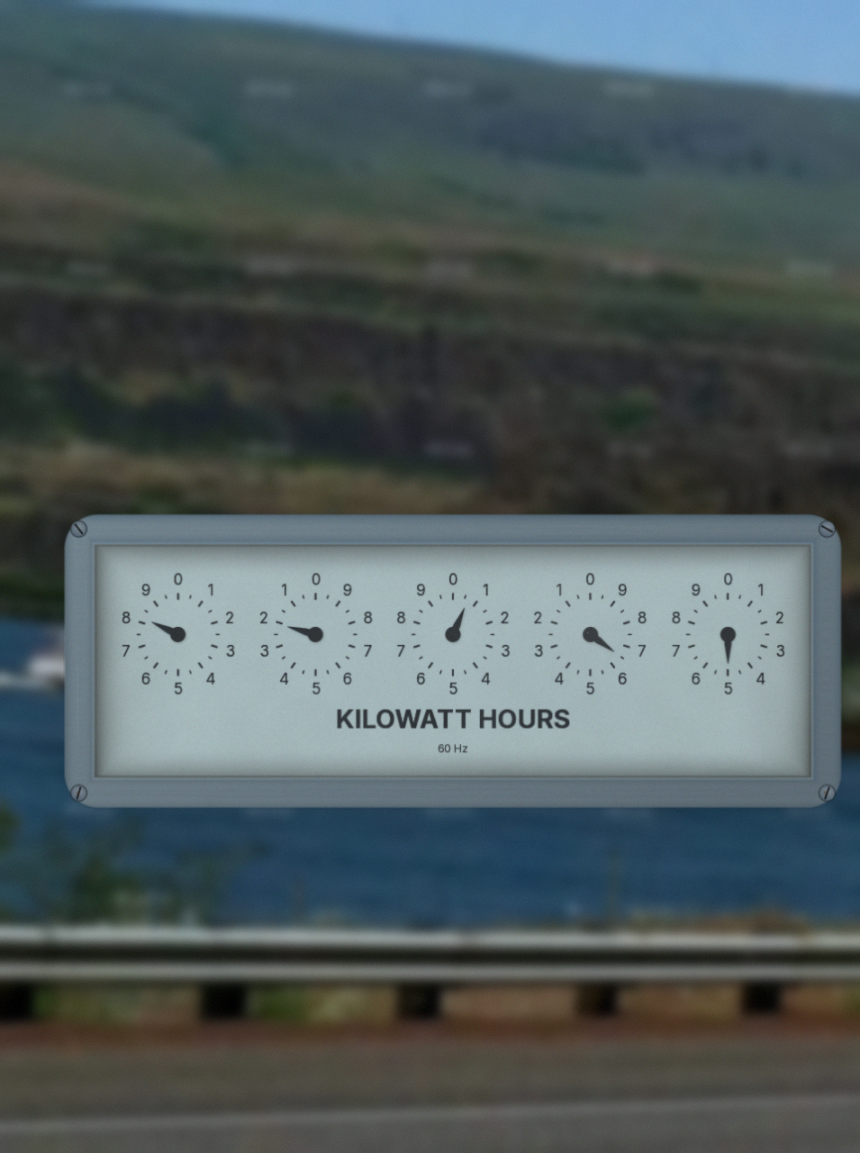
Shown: 82065 kWh
